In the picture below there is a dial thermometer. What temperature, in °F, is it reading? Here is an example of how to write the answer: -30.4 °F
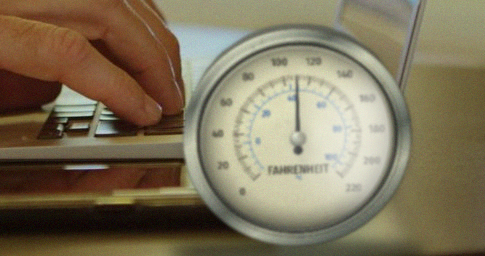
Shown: 110 °F
